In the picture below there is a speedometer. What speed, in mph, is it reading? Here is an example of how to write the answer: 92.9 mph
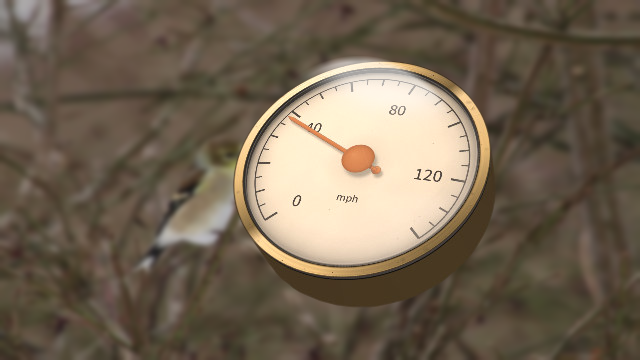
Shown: 37.5 mph
